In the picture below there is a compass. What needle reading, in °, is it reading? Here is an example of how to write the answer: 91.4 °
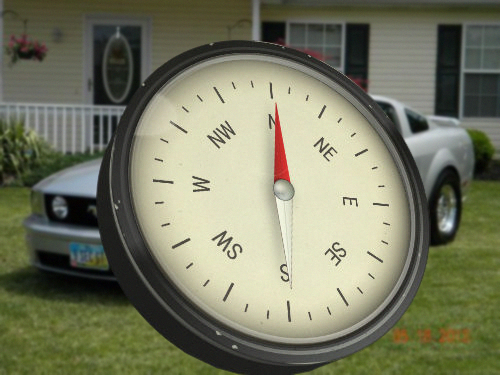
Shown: 0 °
